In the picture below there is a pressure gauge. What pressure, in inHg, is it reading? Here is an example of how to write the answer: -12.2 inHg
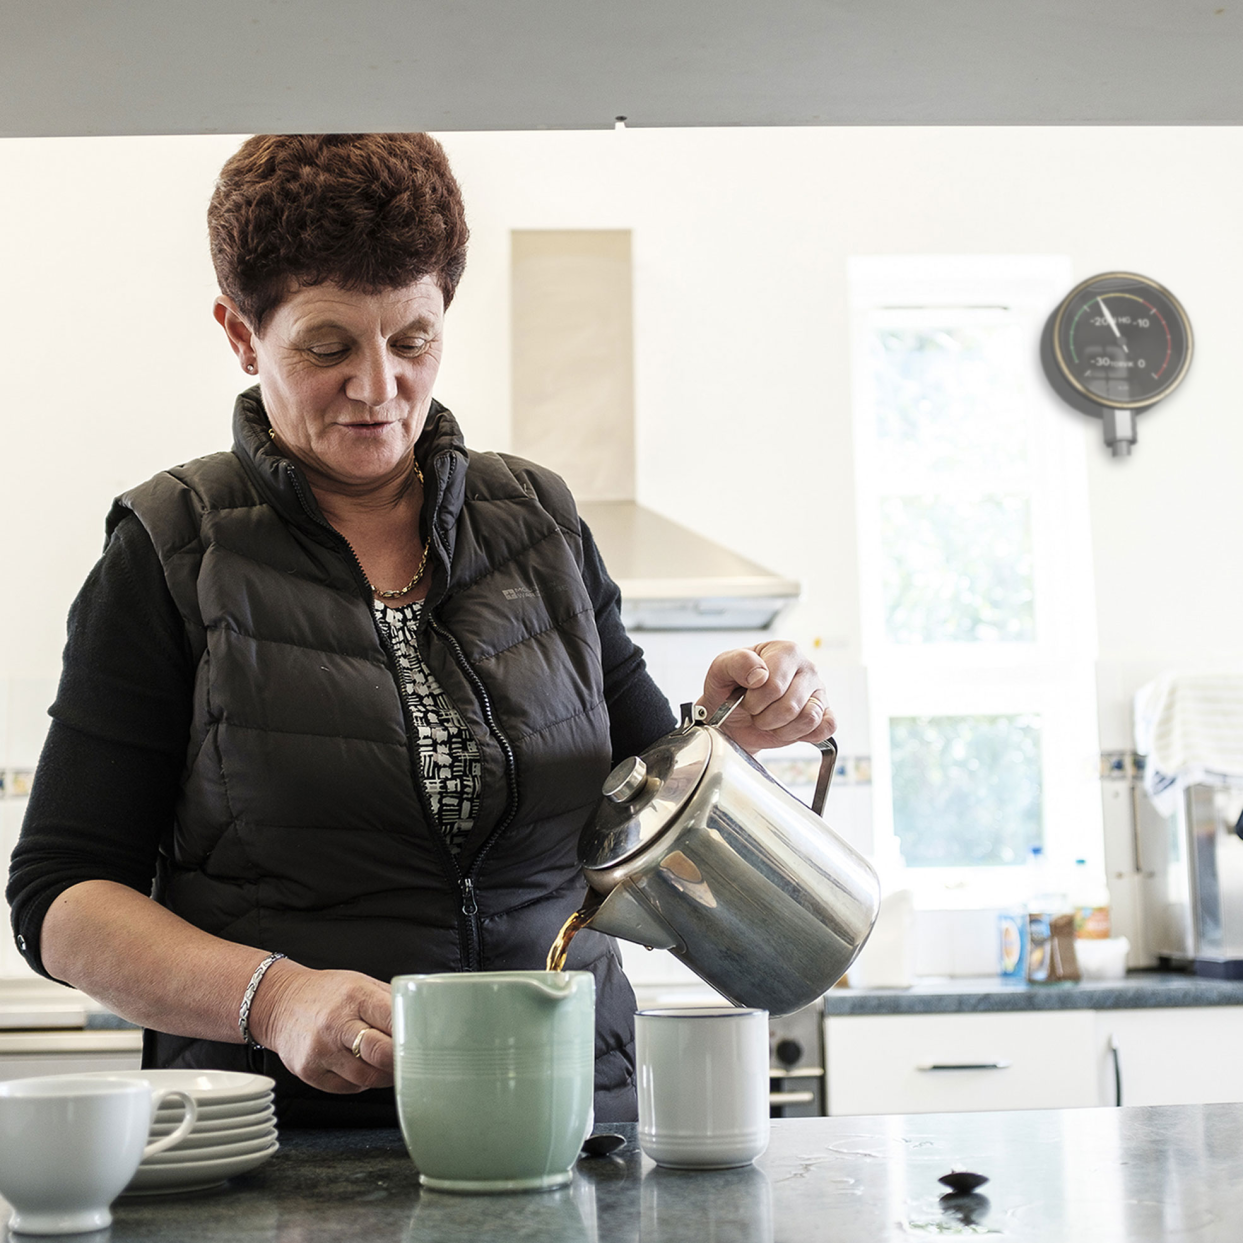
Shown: -18 inHg
